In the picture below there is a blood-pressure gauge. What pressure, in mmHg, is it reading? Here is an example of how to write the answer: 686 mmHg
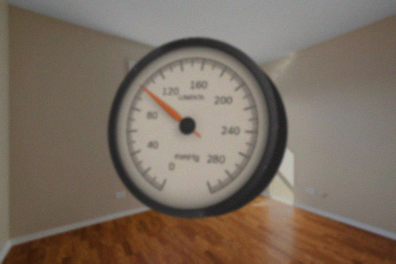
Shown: 100 mmHg
